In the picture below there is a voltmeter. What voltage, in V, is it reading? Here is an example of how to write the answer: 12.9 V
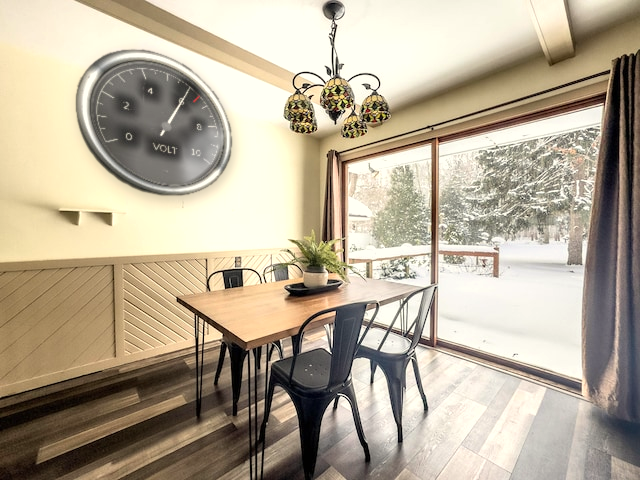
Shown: 6 V
